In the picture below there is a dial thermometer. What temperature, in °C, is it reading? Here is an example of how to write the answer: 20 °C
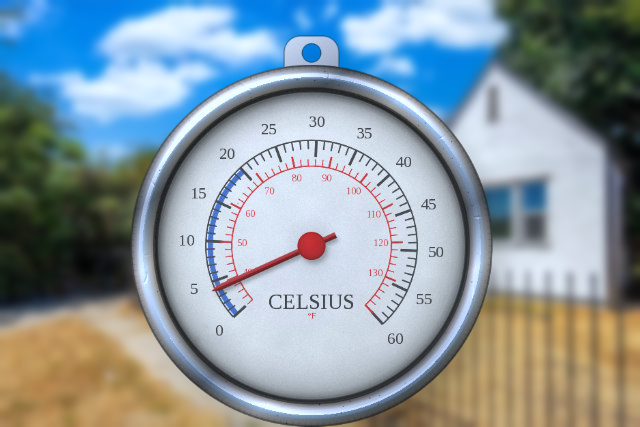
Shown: 4 °C
